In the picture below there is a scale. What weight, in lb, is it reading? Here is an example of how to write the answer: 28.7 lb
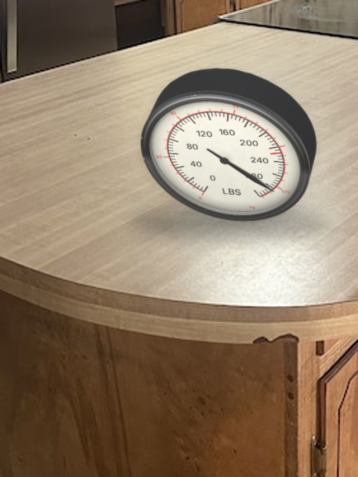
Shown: 280 lb
